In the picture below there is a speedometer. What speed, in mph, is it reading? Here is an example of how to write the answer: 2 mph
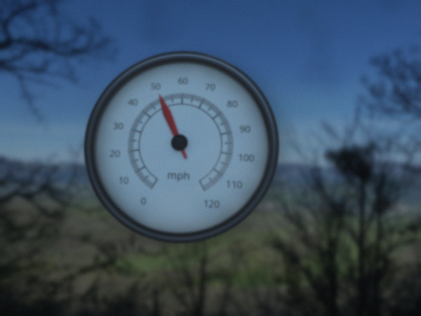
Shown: 50 mph
